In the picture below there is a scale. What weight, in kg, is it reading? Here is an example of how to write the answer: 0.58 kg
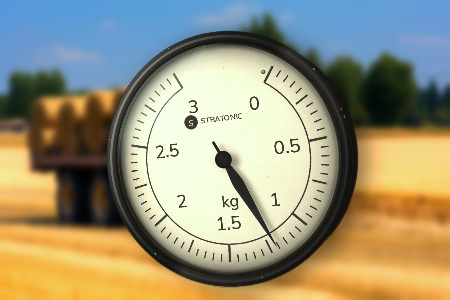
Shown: 1.2 kg
